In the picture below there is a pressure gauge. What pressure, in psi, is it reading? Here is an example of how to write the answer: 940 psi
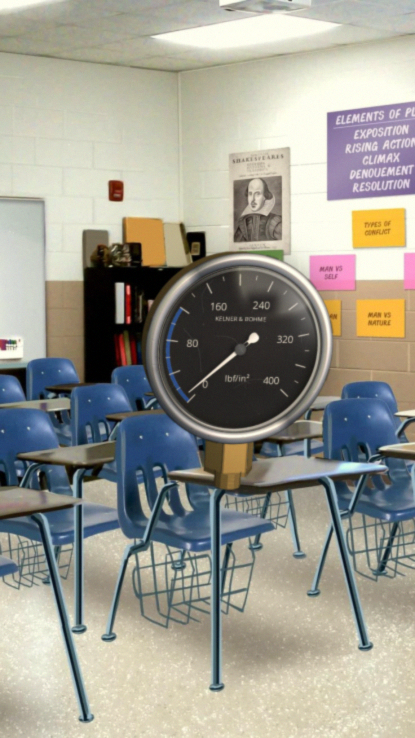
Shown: 10 psi
